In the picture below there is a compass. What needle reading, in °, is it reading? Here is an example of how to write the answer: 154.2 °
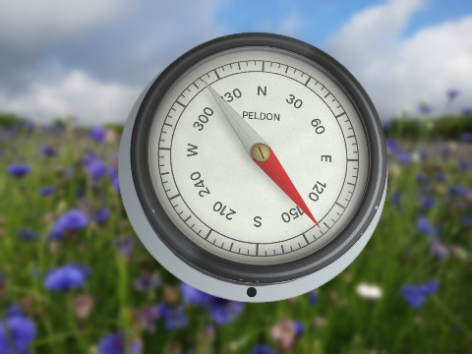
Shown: 140 °
